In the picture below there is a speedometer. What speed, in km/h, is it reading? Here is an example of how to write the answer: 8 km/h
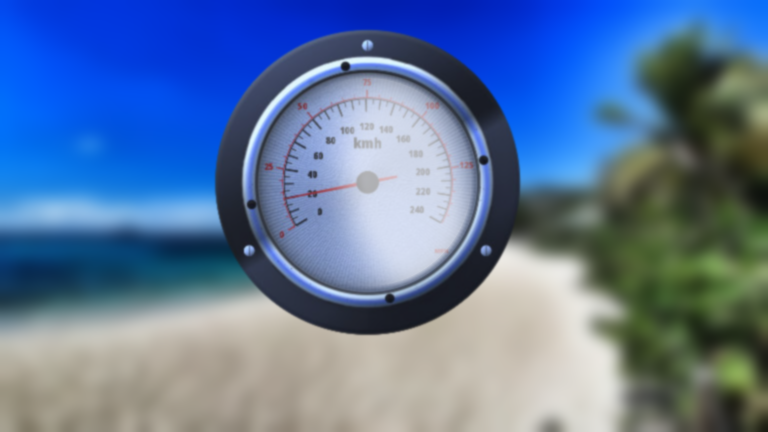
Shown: 20 km/h
